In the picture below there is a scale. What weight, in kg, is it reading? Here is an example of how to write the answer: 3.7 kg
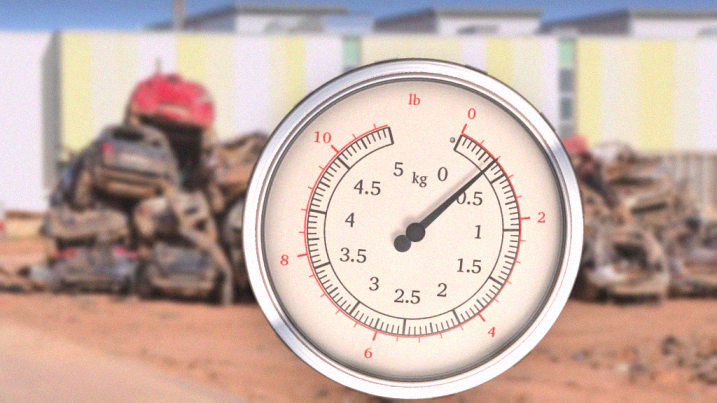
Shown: 0.35 kg
